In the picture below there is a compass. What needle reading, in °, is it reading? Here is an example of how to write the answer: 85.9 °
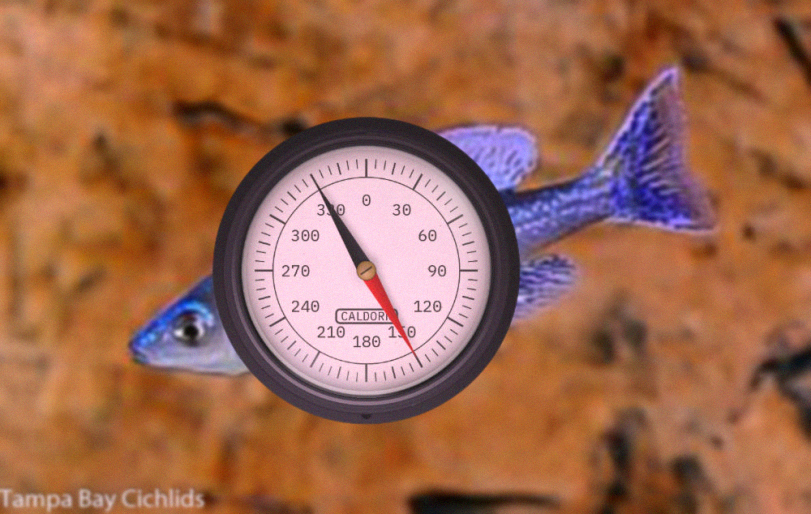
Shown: 150 °
